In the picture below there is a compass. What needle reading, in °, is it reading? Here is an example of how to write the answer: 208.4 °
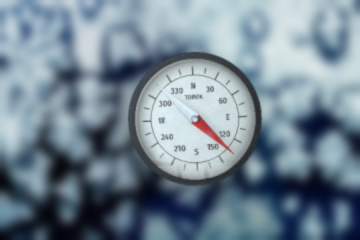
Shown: 135 °
